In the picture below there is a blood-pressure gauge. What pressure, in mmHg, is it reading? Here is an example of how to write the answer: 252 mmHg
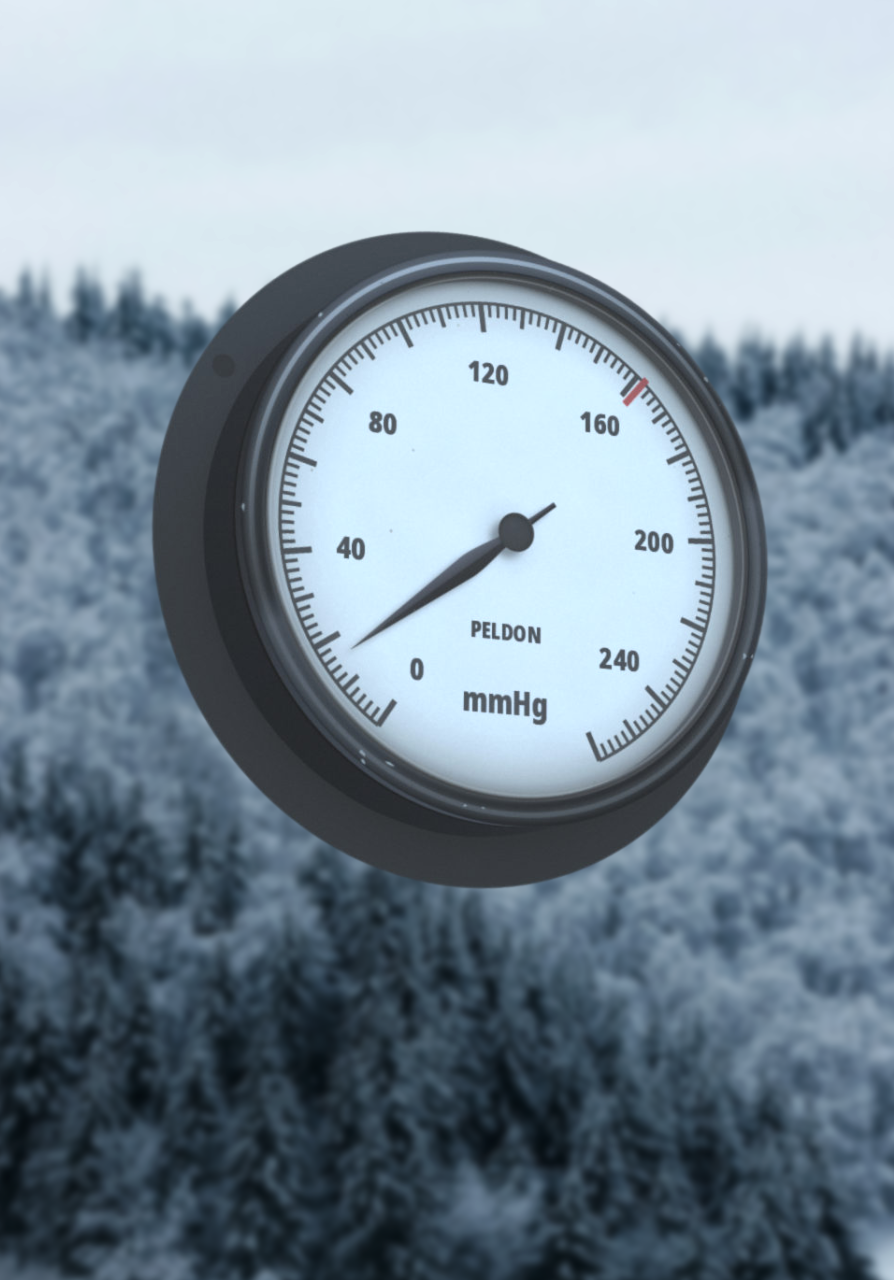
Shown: 16 mmHg
